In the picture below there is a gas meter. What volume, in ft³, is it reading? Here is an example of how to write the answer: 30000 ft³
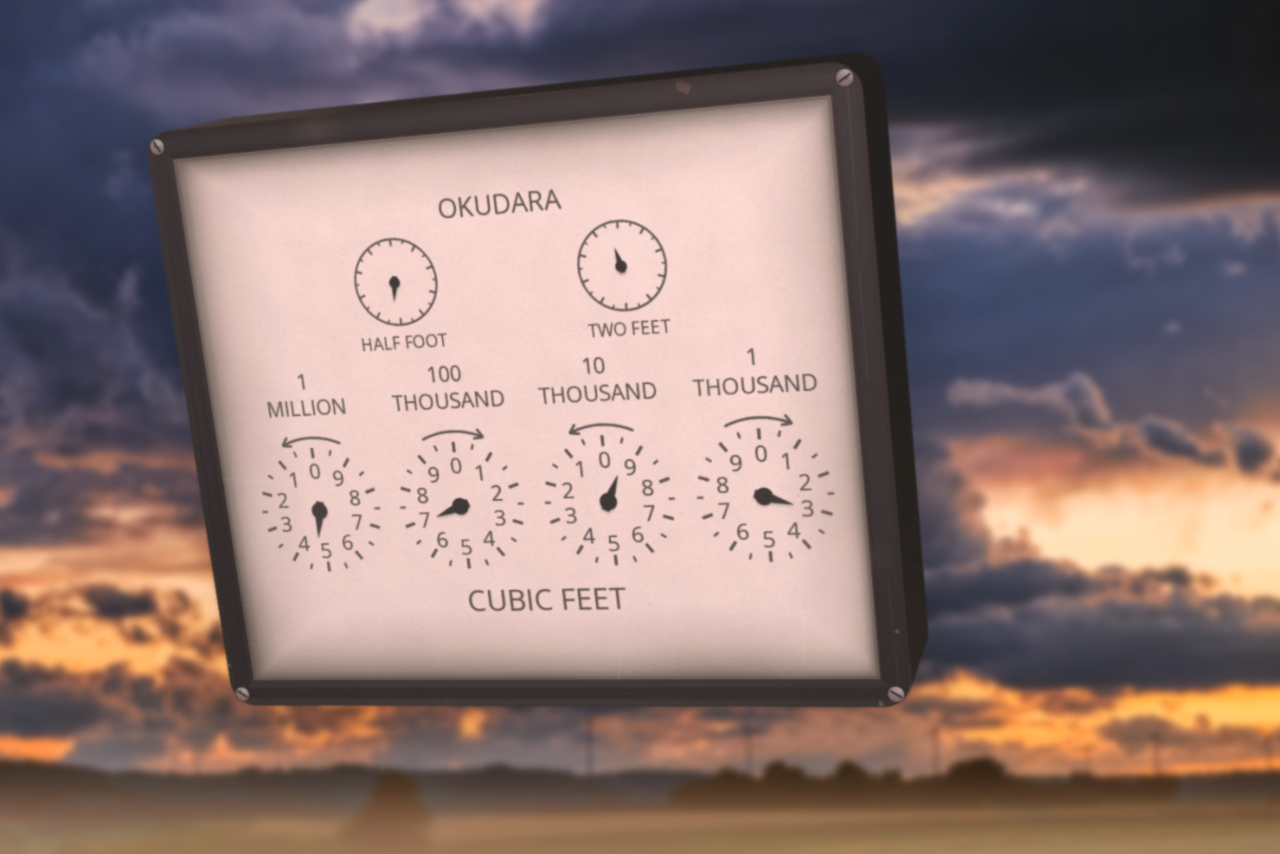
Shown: 469300 ft³
